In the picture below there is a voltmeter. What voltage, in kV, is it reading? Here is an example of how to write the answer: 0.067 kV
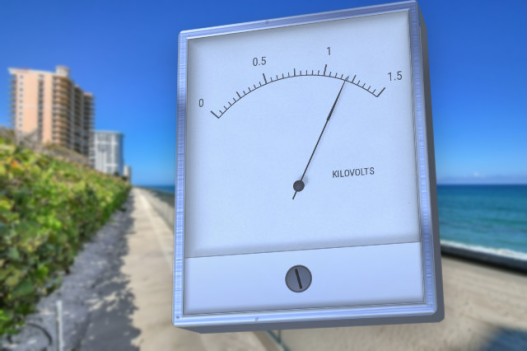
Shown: 1.2 kV
